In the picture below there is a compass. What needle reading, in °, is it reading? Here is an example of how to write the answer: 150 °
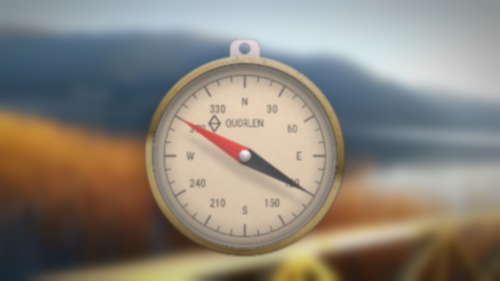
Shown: 300 °
